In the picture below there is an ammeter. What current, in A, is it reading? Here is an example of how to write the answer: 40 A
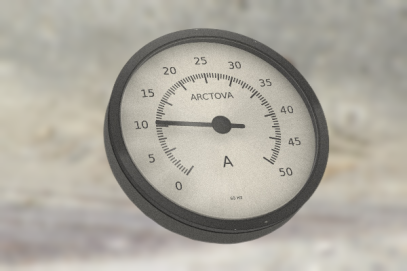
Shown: 10 A
